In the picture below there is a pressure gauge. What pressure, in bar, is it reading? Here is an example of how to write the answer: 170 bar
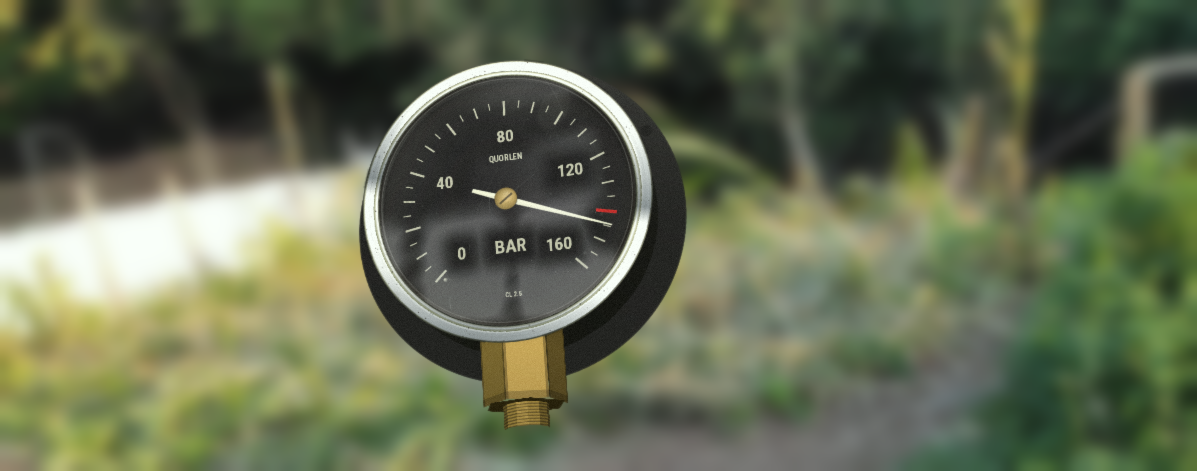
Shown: 145 bar
